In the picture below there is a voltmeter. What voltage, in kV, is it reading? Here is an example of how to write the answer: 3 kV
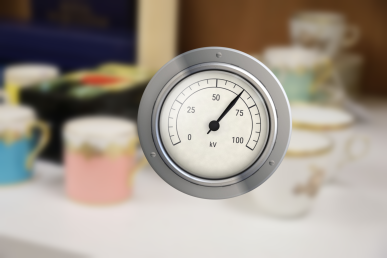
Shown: 65 kV
